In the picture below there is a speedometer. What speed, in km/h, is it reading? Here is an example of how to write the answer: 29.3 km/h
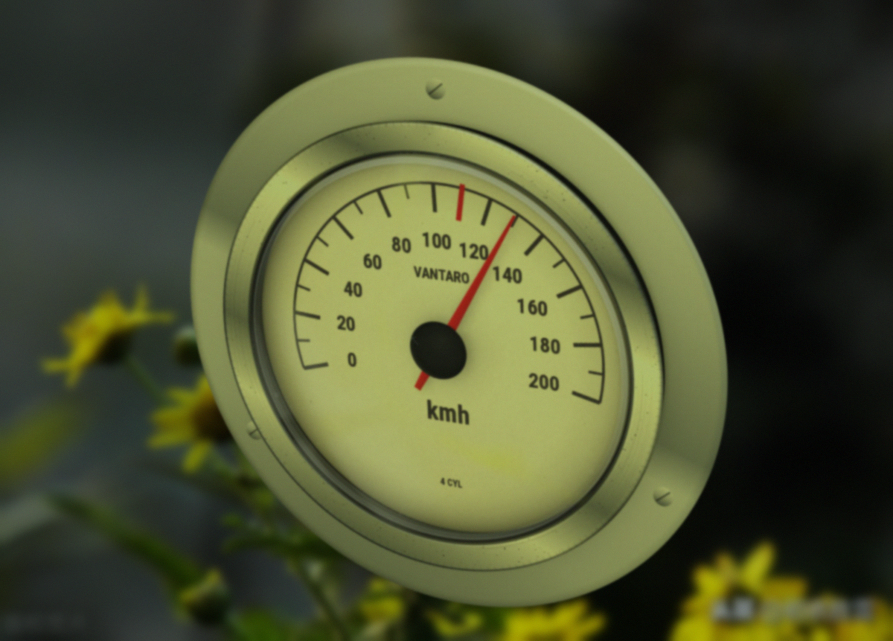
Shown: 130 km/h
